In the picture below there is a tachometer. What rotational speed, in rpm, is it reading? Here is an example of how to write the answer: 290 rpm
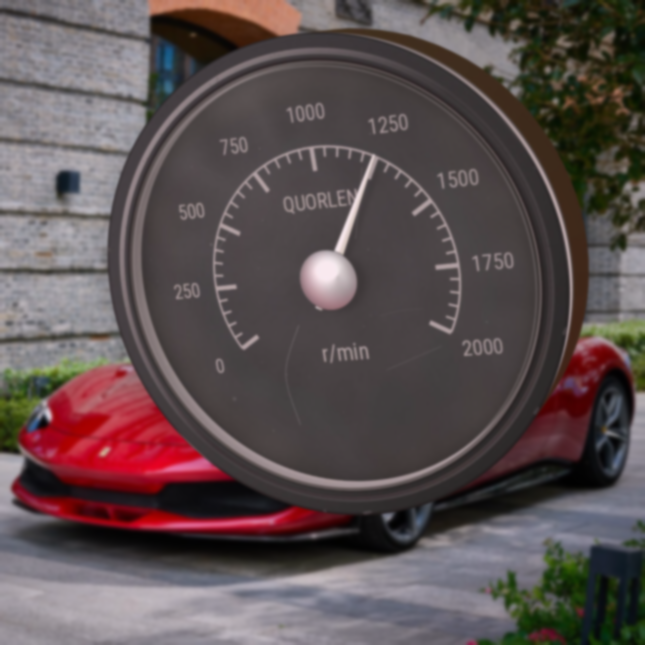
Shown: 1250 rpm
